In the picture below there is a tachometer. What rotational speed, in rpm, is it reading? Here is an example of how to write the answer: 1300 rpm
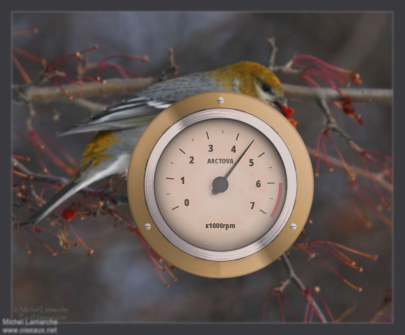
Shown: 4500 rpm
